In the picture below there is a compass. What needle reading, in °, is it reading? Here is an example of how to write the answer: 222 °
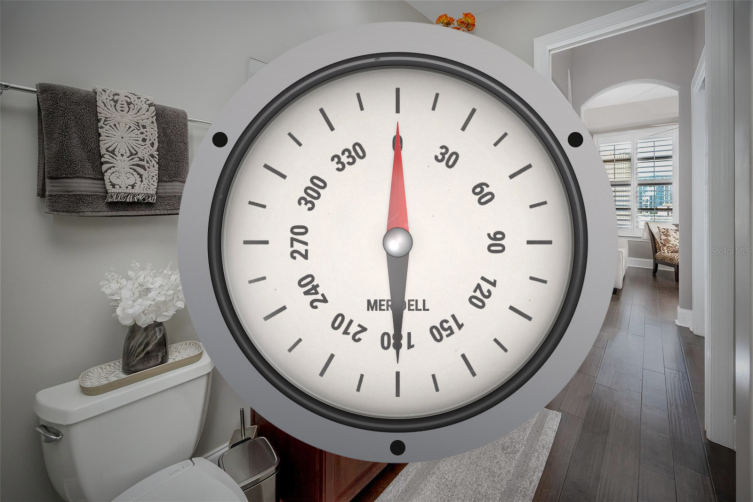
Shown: 0 °
